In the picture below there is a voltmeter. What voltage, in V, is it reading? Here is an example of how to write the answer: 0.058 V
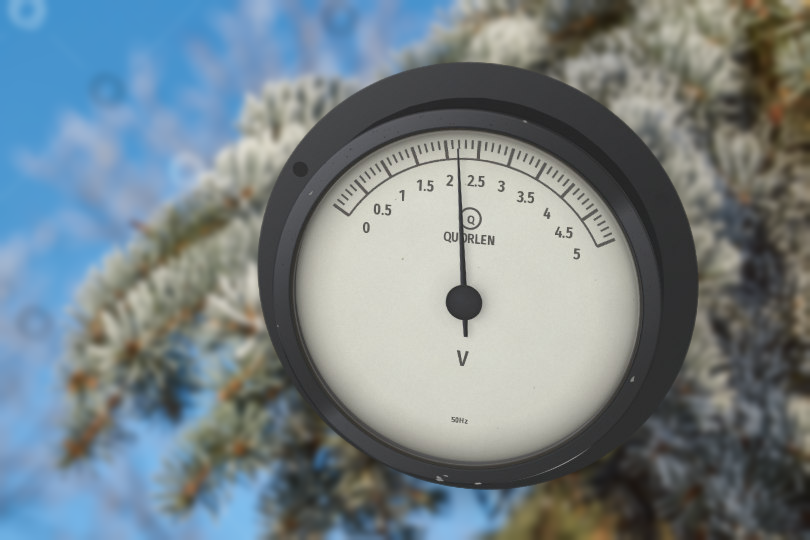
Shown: 2.2 V
